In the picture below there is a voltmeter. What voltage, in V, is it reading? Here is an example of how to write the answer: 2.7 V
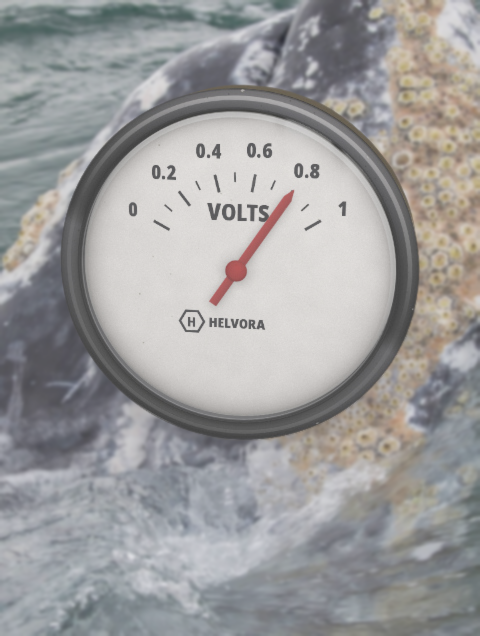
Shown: 0.8 V
